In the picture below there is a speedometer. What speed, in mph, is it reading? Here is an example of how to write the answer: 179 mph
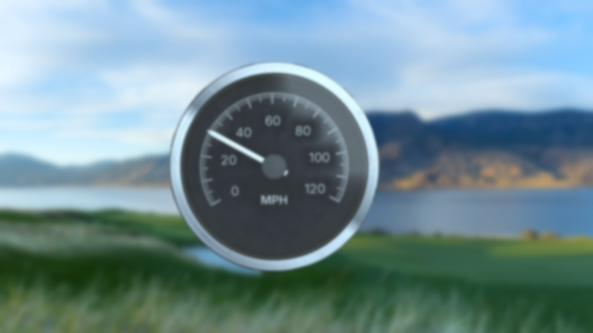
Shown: 30 mph
